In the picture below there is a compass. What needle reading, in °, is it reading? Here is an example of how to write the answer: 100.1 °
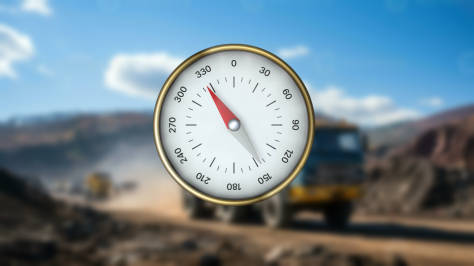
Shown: 325 °
